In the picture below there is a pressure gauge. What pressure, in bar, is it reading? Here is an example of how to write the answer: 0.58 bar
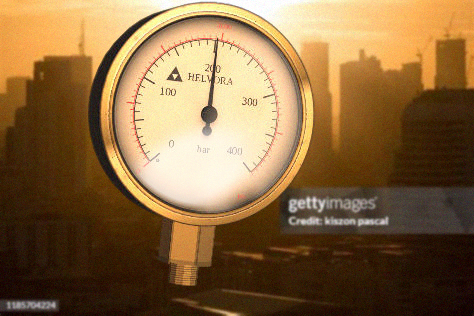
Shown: 200 bar
